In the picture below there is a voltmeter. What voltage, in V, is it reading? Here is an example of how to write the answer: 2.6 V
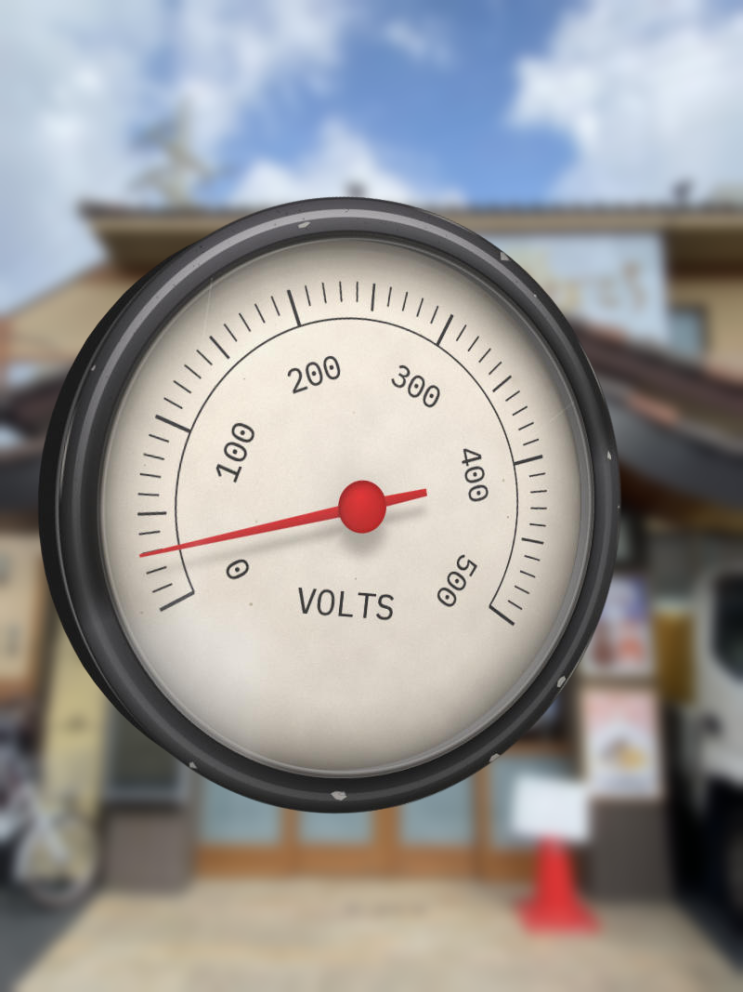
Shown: 30 V
